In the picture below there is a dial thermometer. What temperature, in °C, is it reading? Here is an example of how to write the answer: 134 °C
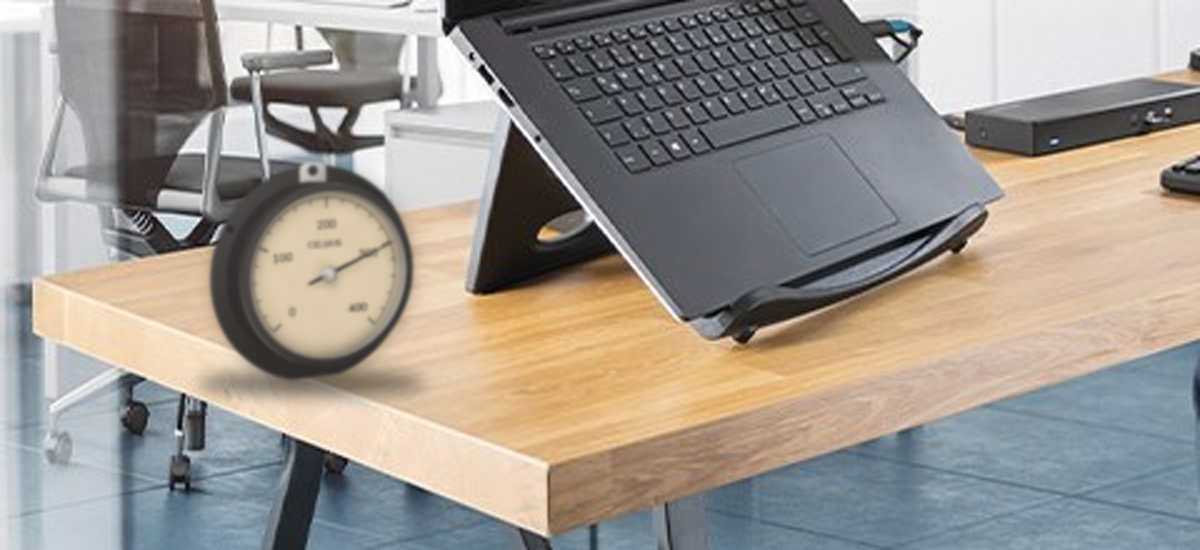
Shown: 300 °C
